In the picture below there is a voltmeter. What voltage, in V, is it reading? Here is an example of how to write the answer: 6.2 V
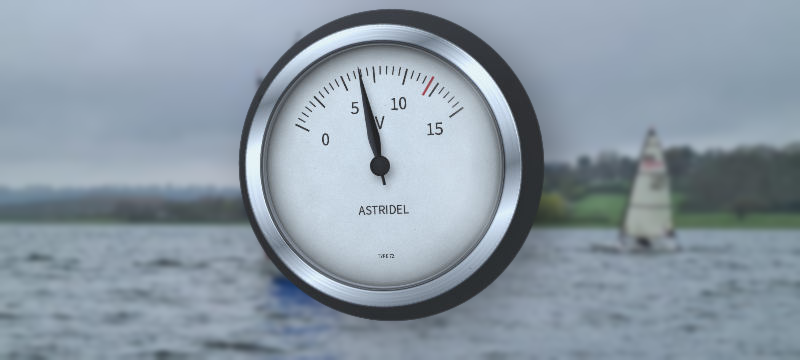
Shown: 6.5 V
